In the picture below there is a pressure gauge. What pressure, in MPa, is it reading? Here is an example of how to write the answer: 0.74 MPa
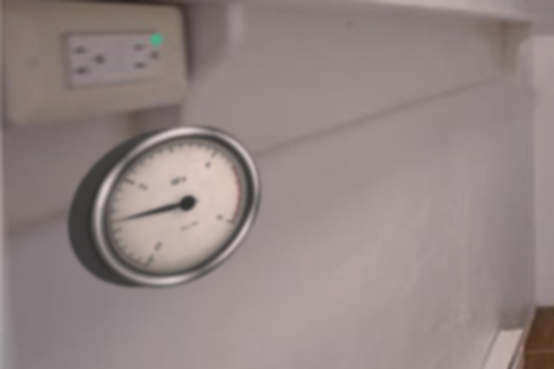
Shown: 1.2 MPa
